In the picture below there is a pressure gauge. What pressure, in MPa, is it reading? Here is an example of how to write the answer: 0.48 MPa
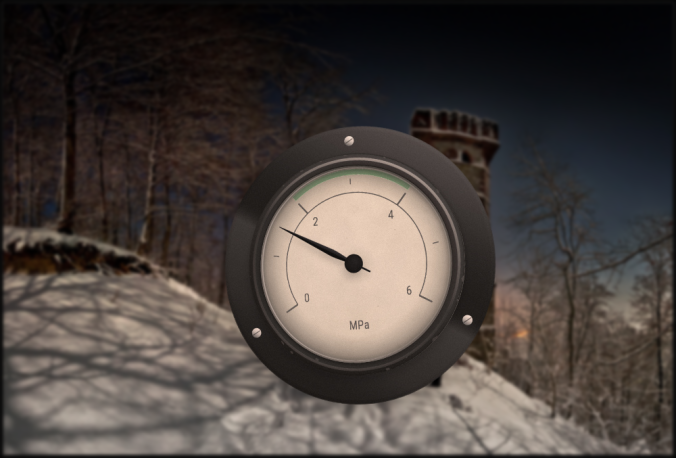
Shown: 1.5 MPa
